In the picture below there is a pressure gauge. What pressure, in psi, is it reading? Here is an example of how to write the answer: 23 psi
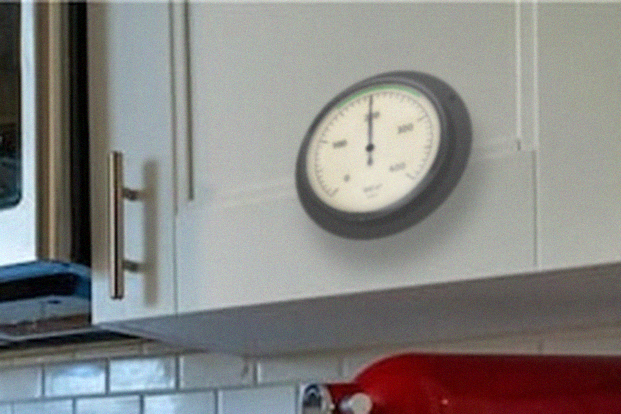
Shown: 200 psi
